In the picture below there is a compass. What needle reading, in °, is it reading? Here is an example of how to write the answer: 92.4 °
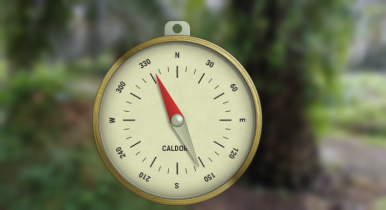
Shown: 335 °
